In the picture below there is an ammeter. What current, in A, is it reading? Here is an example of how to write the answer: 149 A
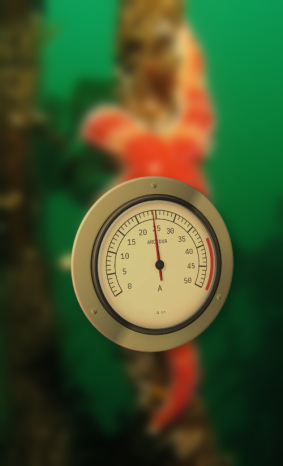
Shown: 24 A
